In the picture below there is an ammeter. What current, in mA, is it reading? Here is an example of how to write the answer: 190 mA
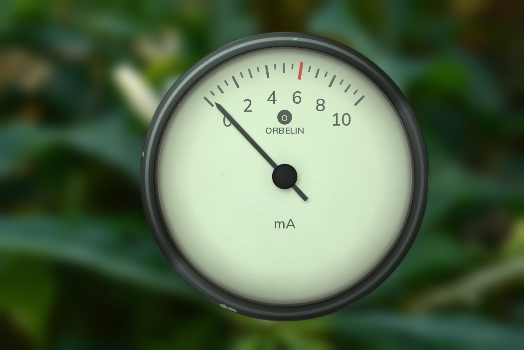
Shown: 0.25 mA
